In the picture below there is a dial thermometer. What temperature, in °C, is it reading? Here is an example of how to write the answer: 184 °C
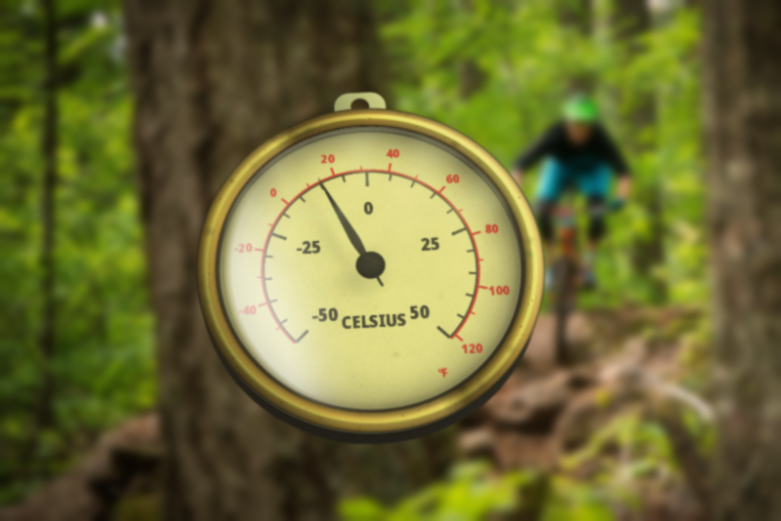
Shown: -10 °C
